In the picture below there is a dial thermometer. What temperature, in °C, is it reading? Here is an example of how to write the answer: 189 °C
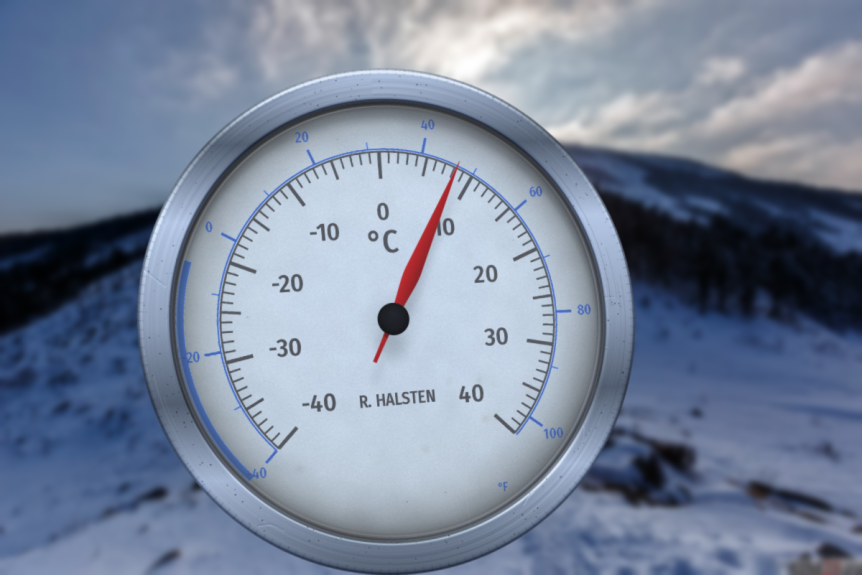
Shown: 8 °C
